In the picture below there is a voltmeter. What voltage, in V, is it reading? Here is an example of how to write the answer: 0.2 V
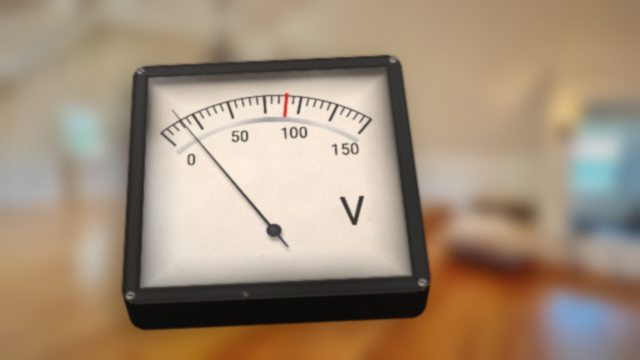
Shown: 15 V
